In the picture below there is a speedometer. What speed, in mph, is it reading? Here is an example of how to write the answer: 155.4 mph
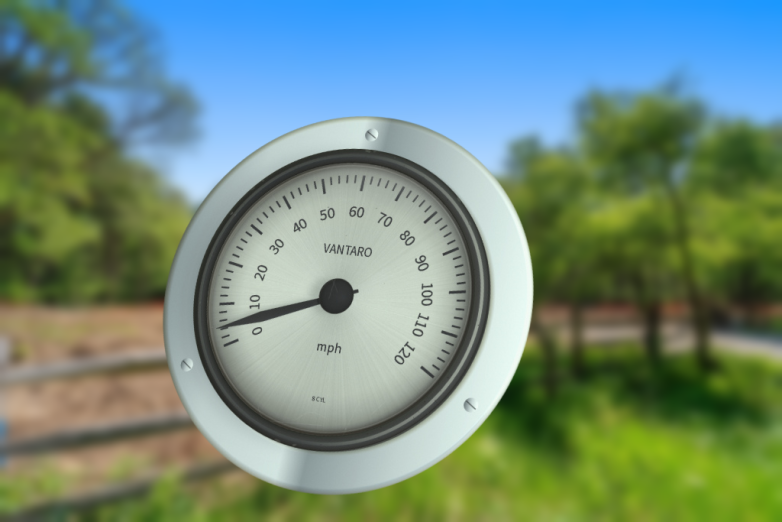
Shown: 4 mph
